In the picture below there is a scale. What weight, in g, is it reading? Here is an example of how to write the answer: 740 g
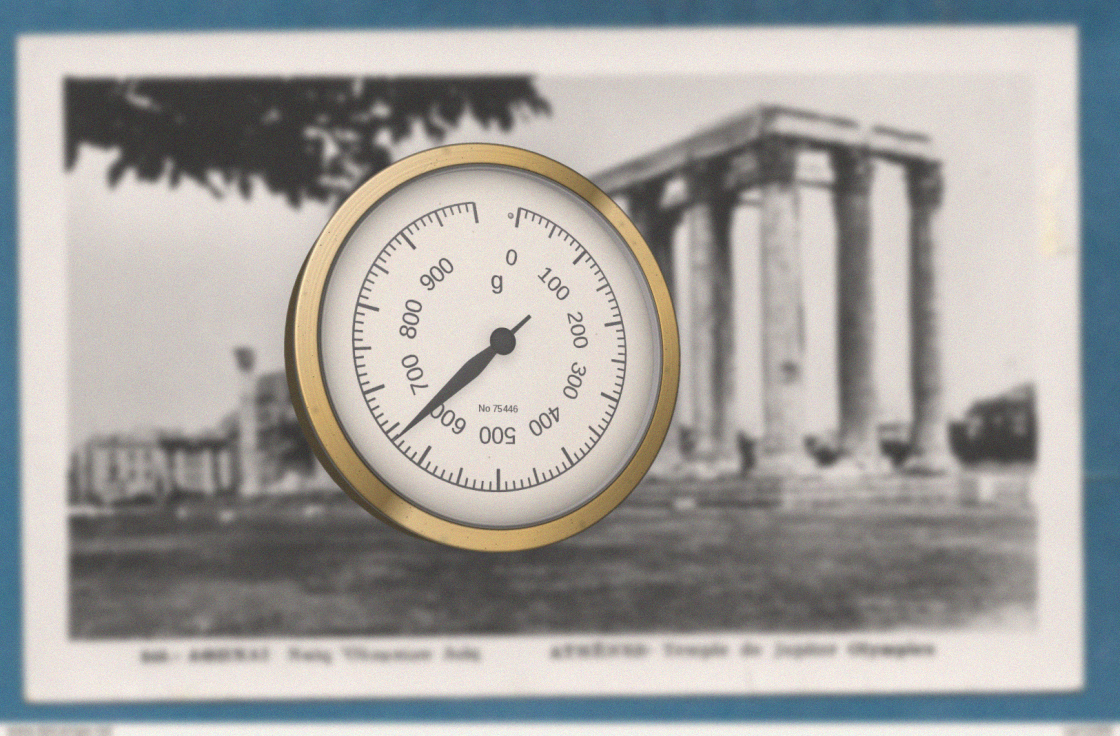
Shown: 640 g
